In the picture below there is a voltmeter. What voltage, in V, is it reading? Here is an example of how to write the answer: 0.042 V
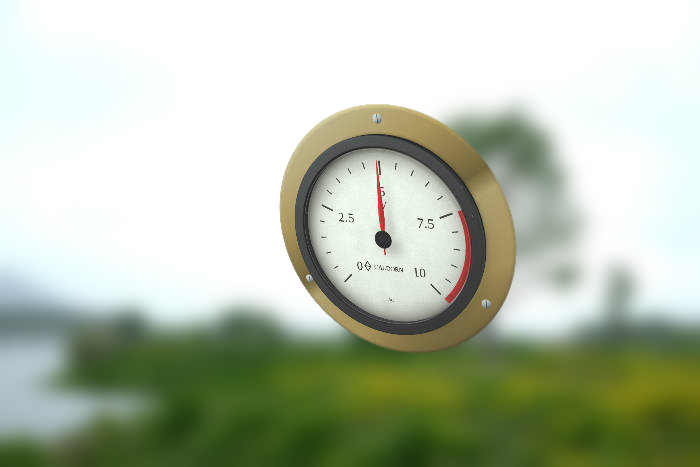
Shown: 5 V
